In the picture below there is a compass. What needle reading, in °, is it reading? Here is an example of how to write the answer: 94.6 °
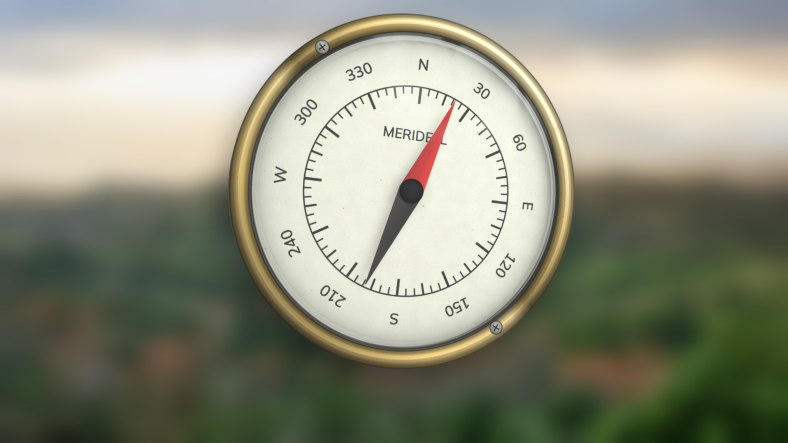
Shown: 20 °
